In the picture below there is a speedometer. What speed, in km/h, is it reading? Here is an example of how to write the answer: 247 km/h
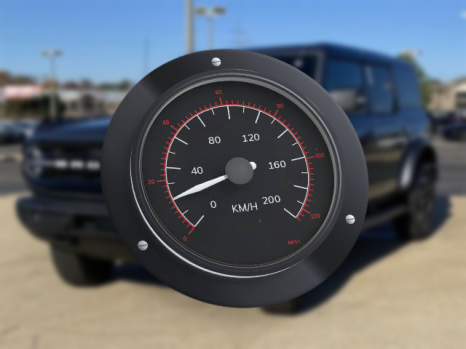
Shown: 20 km/h
